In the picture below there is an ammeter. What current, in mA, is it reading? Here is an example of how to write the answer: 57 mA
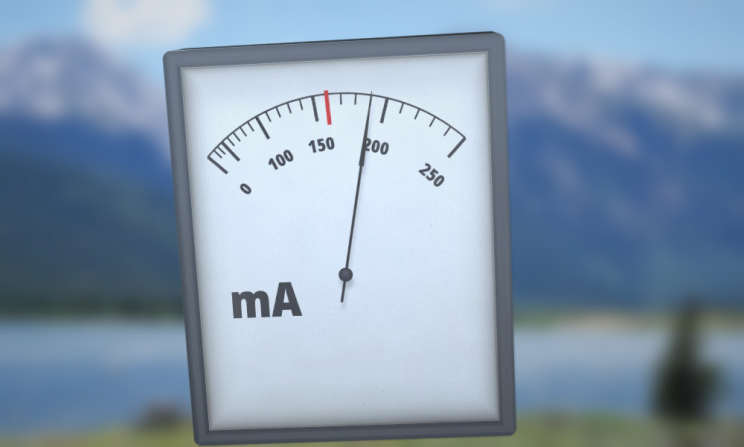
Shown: 190 mA
